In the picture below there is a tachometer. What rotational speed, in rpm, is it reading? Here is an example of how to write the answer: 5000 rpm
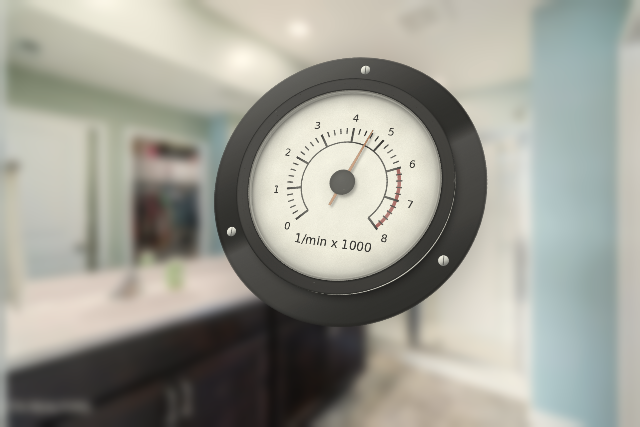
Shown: 4600 rpm
